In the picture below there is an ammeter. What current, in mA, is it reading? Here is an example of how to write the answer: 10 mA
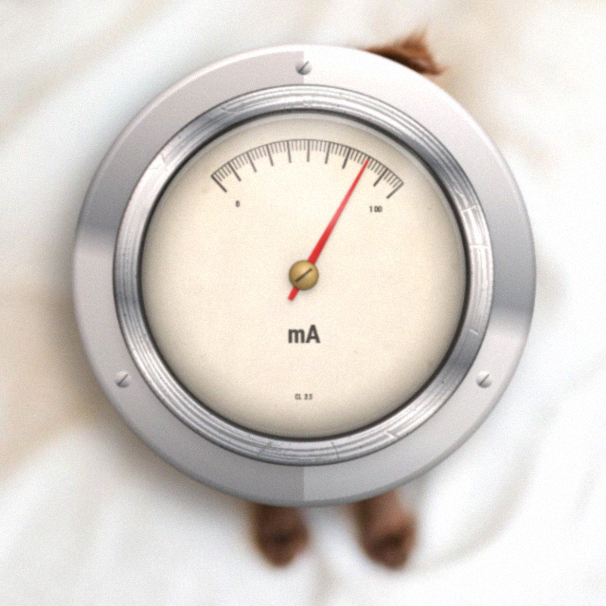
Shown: 80 mA
